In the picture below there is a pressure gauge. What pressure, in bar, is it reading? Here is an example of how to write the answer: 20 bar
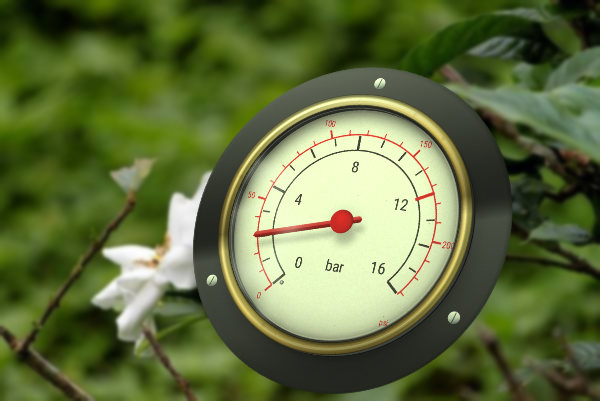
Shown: 2 bar
